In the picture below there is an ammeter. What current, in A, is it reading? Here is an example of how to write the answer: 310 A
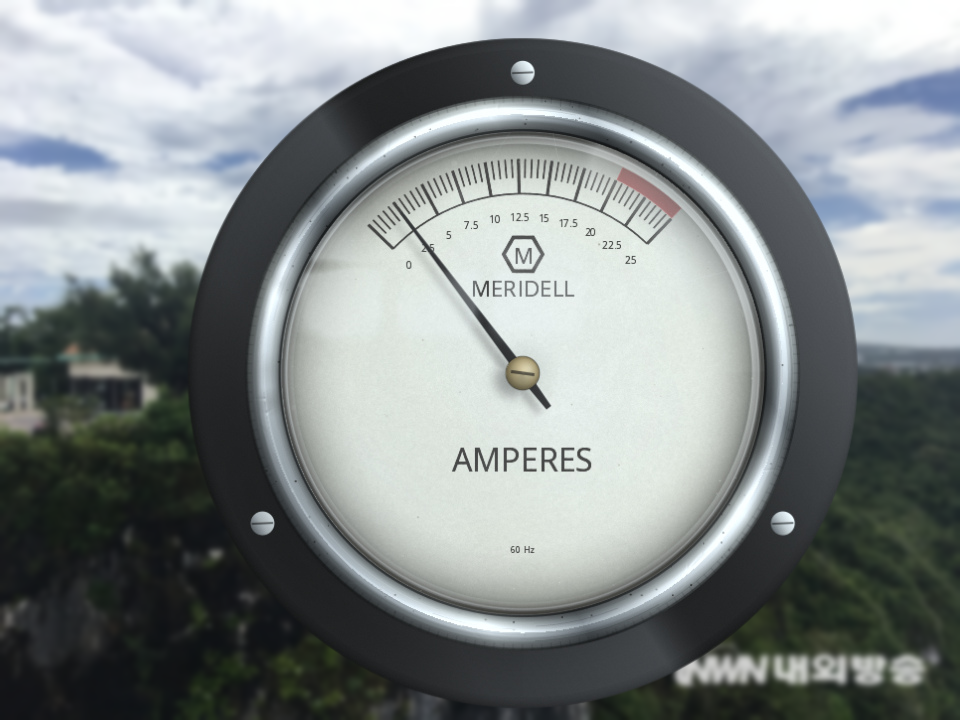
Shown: 2.5 A
